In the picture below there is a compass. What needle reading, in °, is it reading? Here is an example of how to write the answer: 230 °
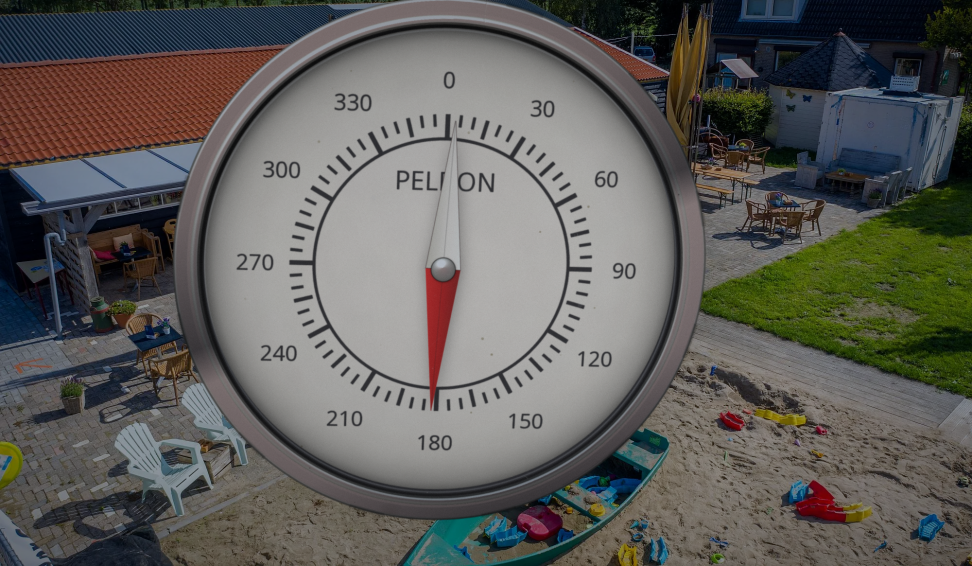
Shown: 182.5 °
